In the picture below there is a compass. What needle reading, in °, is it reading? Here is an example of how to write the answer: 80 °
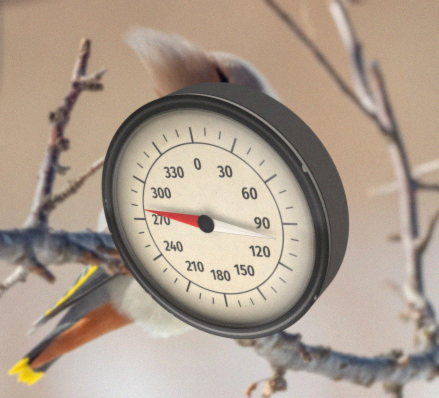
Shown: 280 °
